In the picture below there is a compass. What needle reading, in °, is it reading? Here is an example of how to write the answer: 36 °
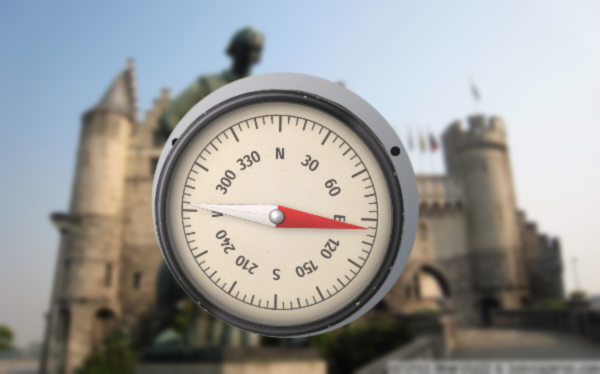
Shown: 95 °
